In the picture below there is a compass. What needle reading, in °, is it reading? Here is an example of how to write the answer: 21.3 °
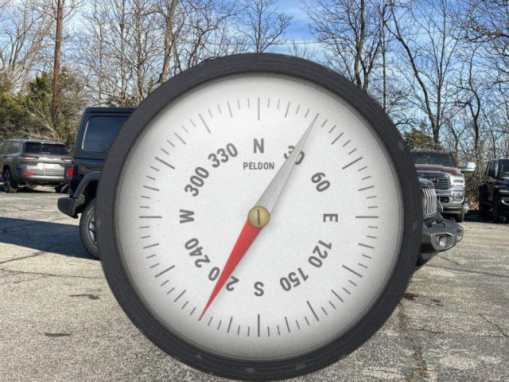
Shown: 210 °
